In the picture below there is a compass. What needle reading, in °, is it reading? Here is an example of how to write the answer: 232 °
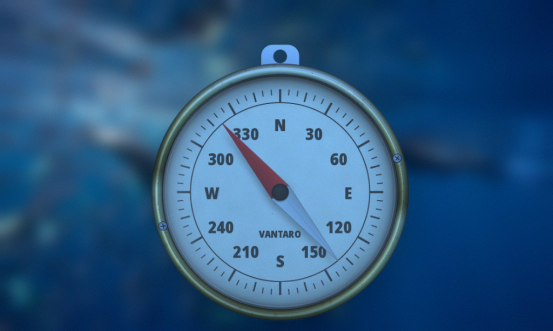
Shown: 320 °
